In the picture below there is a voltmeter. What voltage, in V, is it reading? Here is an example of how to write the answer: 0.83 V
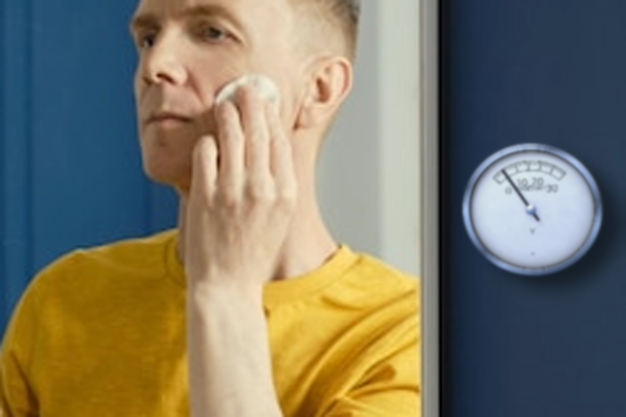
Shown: 5 V
